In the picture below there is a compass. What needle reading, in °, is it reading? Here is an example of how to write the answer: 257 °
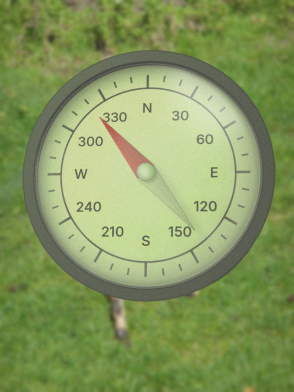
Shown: 320 °
